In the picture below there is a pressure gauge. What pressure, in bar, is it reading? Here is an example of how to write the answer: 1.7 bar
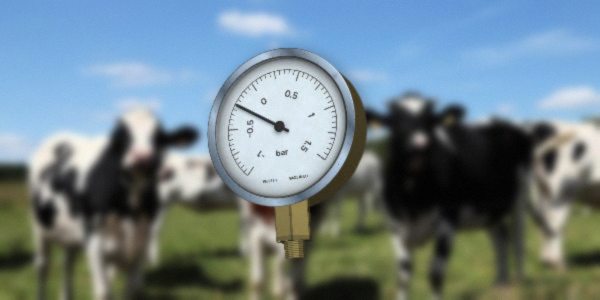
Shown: -0.25 bar
